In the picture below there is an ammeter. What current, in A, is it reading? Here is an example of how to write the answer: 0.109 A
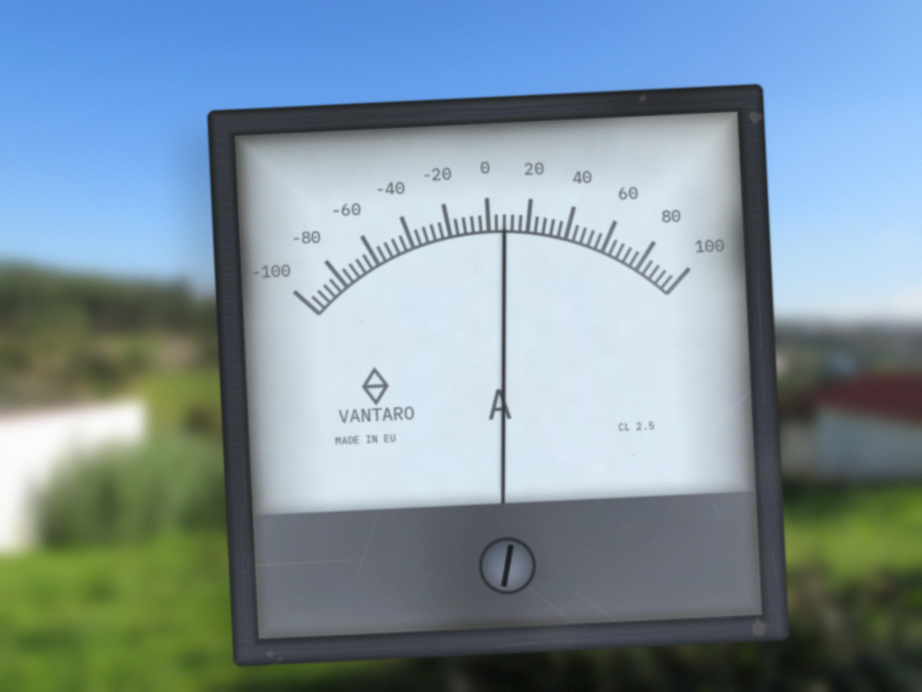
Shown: 8 A
